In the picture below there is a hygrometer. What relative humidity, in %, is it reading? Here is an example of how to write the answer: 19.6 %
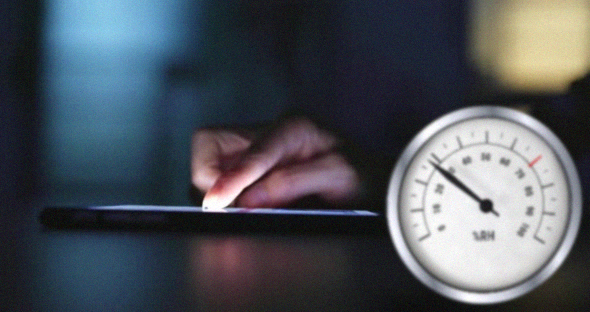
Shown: 27.5 %
